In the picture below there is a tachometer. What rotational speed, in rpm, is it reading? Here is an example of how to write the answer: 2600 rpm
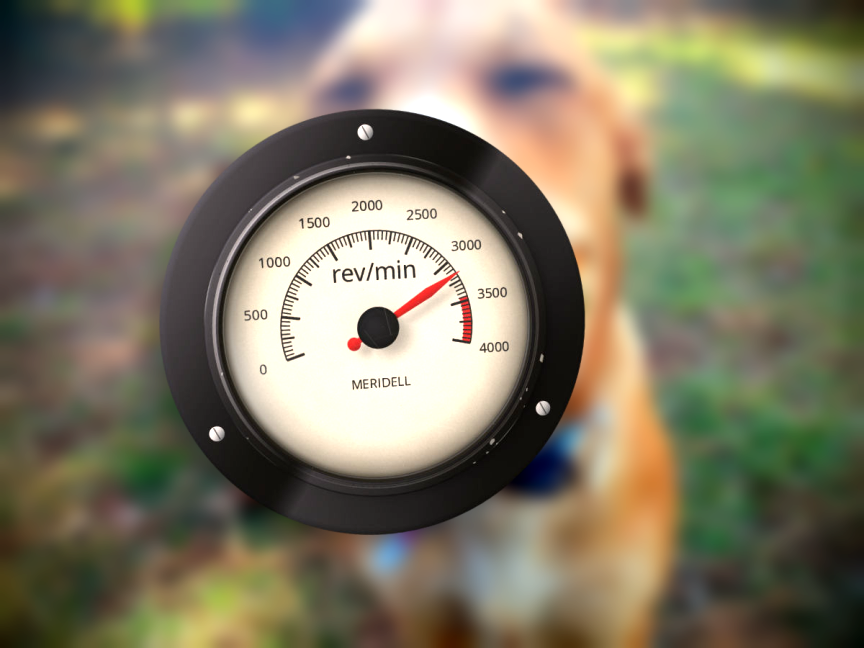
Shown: 3150 rpm
